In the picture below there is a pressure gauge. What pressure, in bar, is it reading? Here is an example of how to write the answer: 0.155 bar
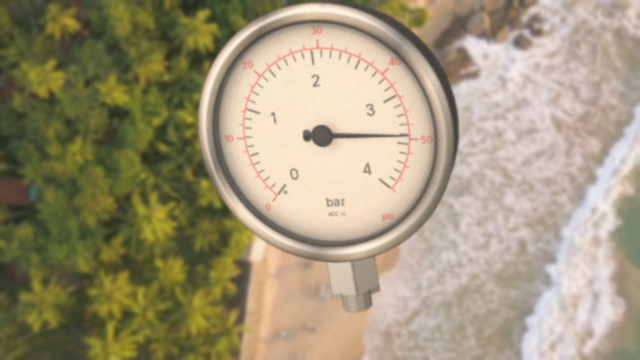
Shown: 3.4 bar
